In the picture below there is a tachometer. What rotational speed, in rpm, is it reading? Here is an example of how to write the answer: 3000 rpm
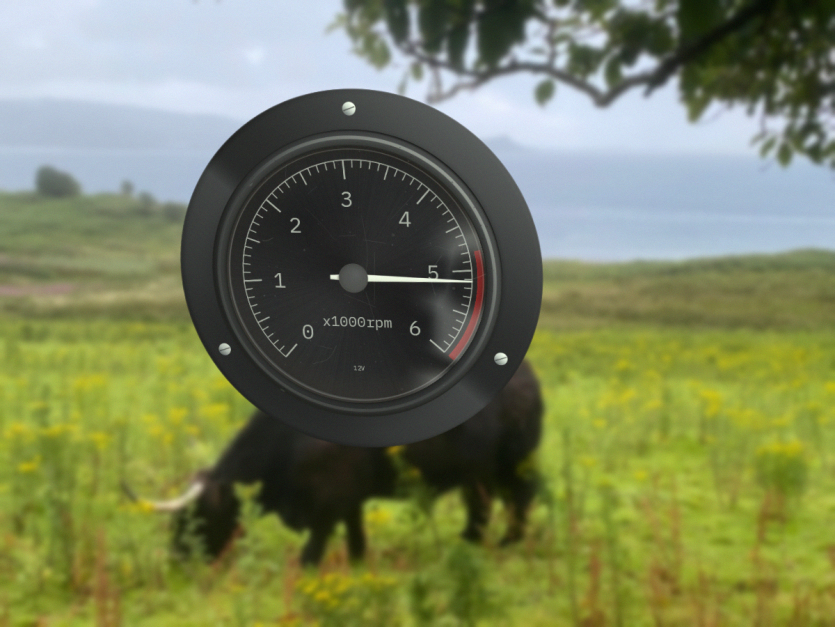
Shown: 5100 rpm
